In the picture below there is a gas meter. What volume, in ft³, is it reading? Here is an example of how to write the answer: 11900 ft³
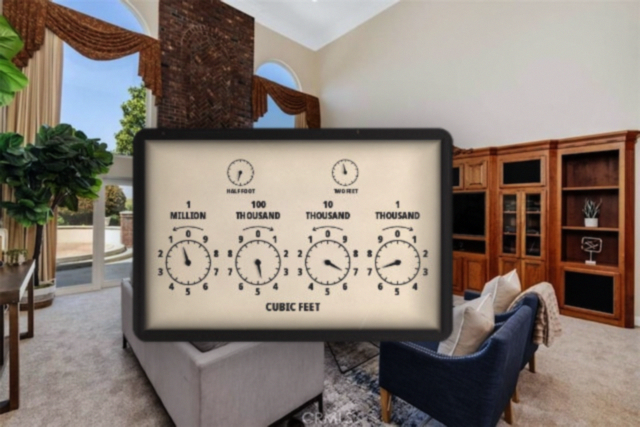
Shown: 46700 ft³
